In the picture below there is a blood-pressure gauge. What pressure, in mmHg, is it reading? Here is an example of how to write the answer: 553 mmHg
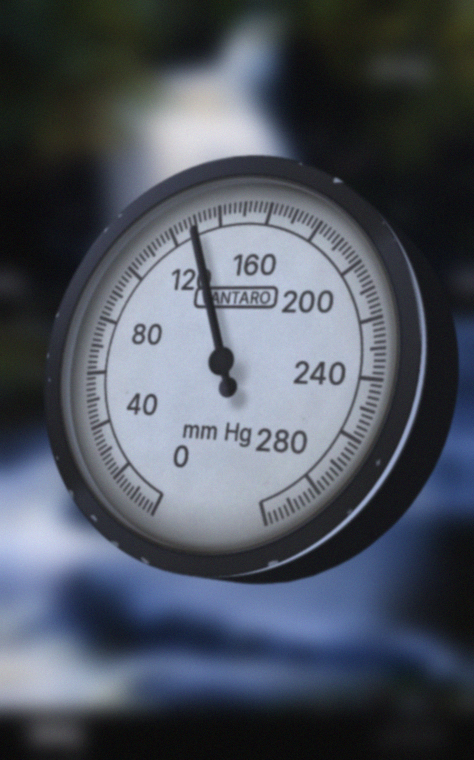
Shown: 130 mmHg
